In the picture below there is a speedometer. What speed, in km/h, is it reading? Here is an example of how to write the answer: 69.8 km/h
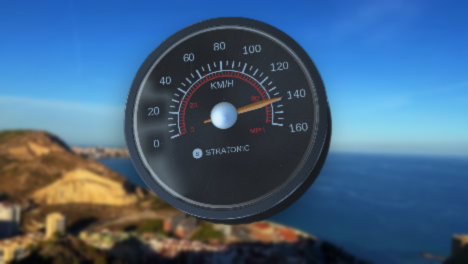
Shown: 140 km/h
